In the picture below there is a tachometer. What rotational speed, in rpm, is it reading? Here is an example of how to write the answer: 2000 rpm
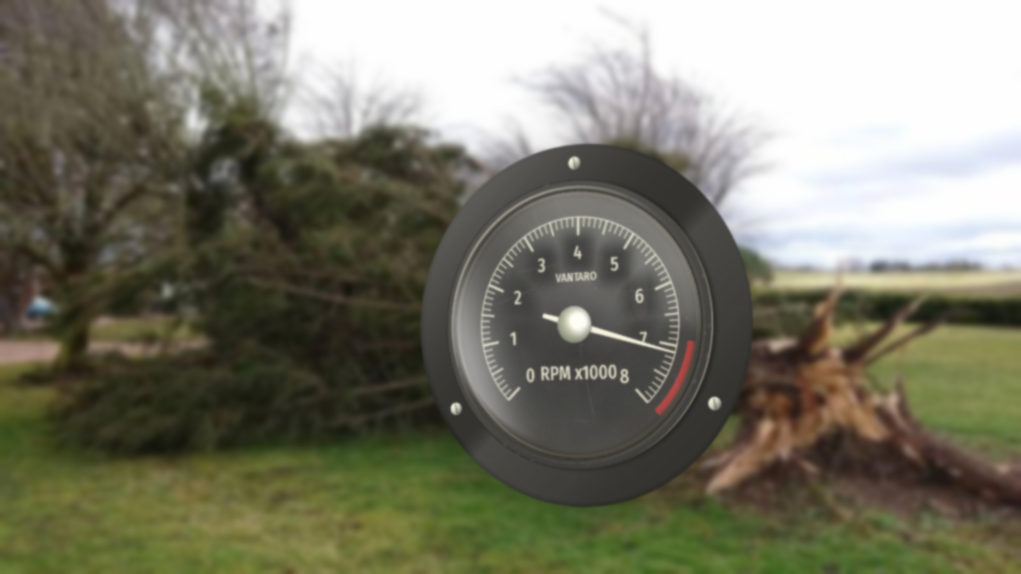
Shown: 7100 rpm
